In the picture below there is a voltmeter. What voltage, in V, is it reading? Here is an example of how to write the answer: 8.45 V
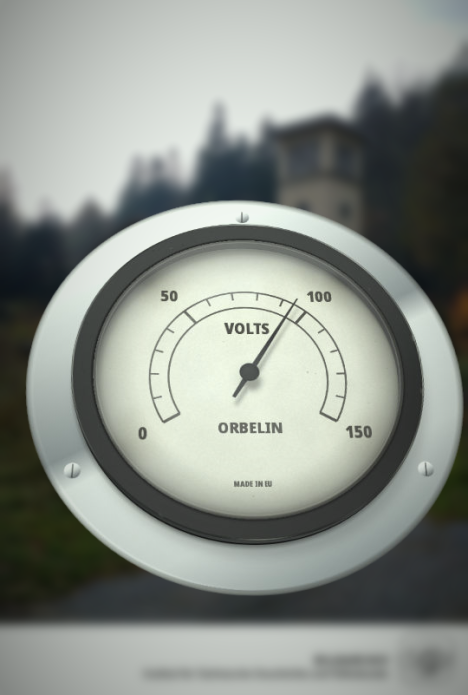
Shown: 95 V
